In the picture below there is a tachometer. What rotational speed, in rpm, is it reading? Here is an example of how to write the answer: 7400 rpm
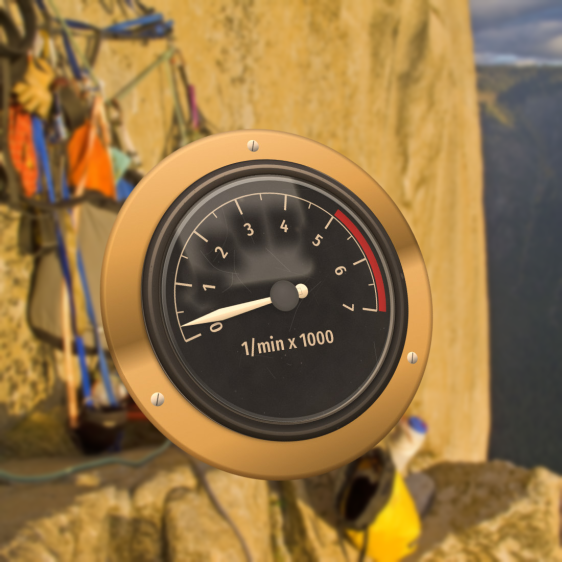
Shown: 250 rpm
